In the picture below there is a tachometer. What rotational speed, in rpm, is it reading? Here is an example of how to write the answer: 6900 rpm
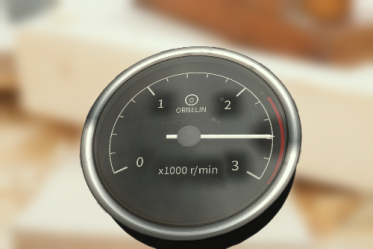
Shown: 2600 rpm
